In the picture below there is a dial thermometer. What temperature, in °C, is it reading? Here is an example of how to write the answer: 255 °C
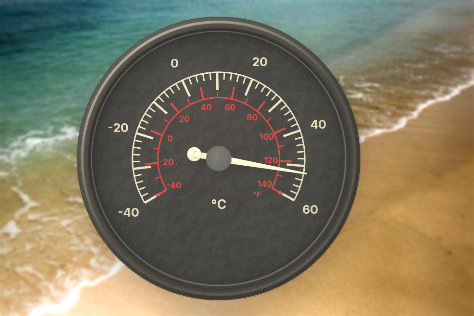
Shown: 52 °C
